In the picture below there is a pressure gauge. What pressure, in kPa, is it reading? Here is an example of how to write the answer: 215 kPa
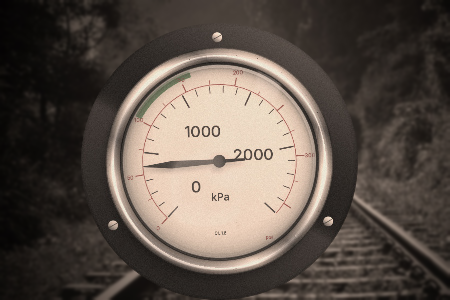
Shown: 400 kPa
